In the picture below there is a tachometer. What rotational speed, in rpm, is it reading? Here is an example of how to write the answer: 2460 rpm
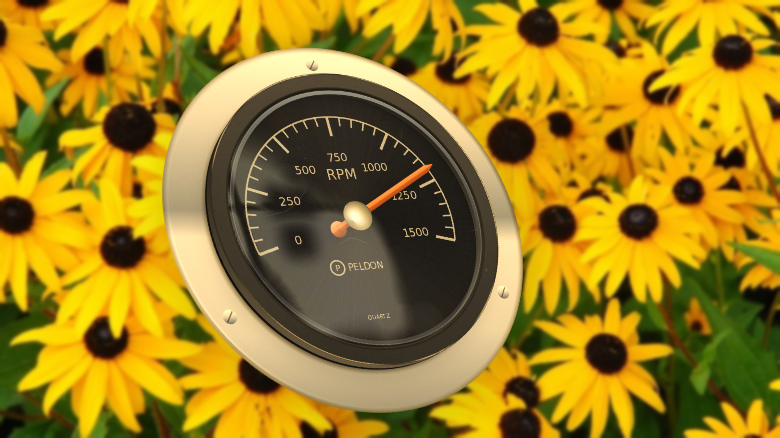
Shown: 1200 rpm
